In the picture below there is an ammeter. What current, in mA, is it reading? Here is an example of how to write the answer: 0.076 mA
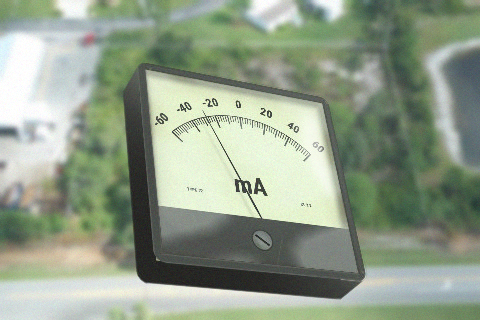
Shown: -30 mA
